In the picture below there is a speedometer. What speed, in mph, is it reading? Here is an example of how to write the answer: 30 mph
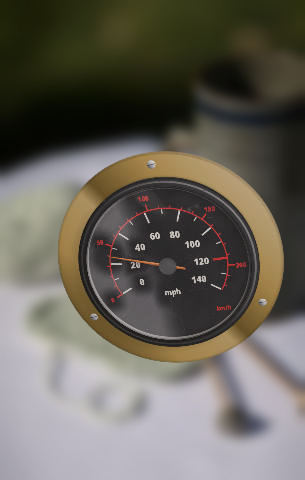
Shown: 25 mph
